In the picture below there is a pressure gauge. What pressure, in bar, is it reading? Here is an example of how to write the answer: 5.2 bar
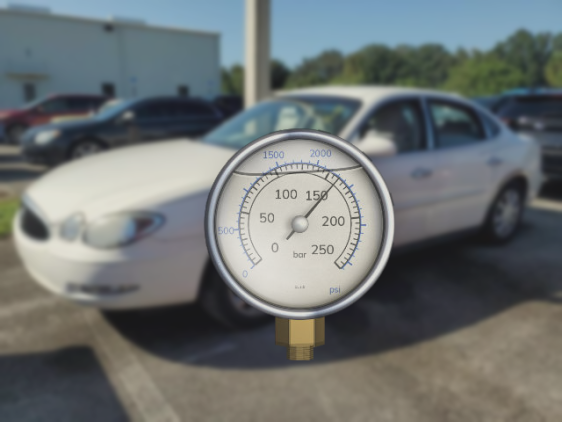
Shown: 160 bar
